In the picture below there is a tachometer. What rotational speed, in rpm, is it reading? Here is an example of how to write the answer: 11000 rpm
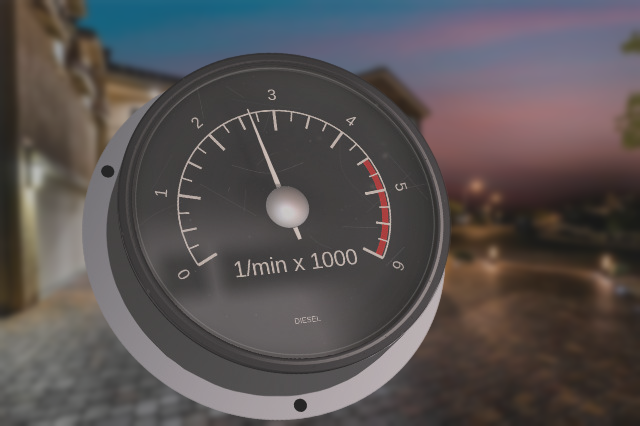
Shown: 2625 rpm
